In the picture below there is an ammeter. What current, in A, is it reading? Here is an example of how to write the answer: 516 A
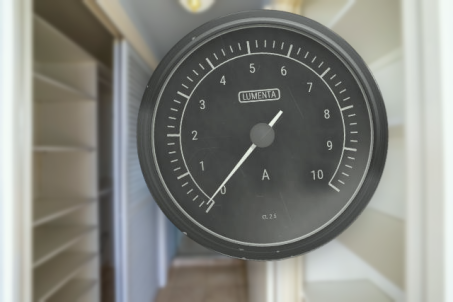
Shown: 0.1 A
